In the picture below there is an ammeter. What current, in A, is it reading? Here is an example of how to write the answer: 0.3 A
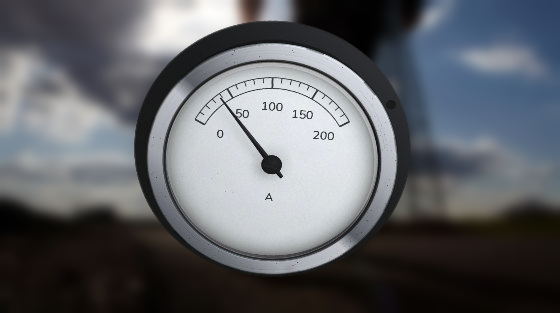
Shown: 40 A
